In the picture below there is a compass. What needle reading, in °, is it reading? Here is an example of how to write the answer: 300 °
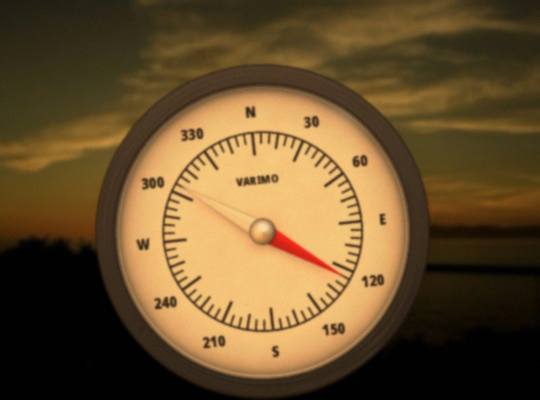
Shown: 125 °
